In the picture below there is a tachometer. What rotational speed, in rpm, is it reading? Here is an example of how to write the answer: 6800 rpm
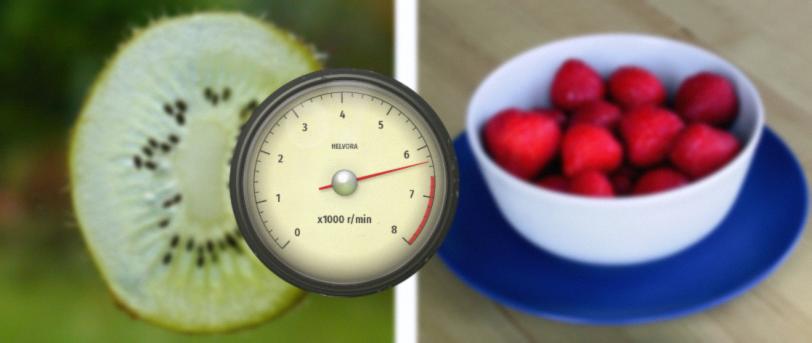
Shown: 6300 rpm
